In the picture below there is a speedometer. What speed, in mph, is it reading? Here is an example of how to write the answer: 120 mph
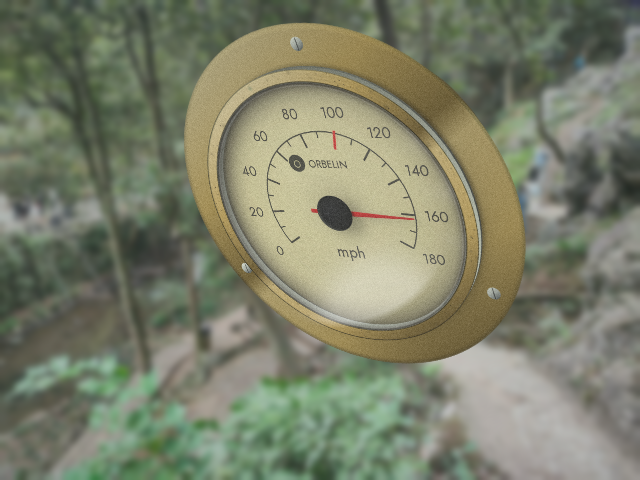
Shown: 160 mph
